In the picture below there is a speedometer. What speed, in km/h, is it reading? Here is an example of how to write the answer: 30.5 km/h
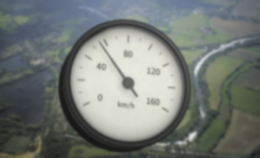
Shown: 55 km/h
